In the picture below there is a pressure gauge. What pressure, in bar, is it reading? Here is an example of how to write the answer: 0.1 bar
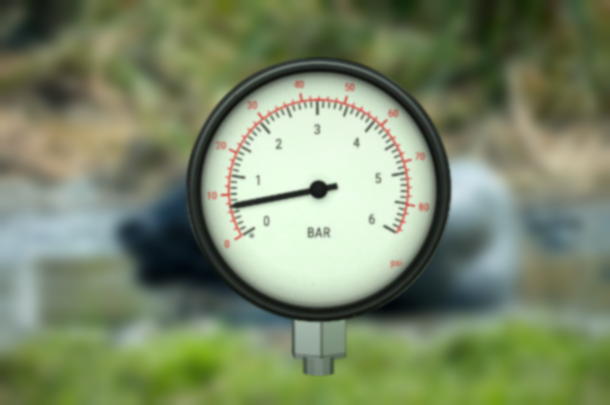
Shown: 0.5 bar
